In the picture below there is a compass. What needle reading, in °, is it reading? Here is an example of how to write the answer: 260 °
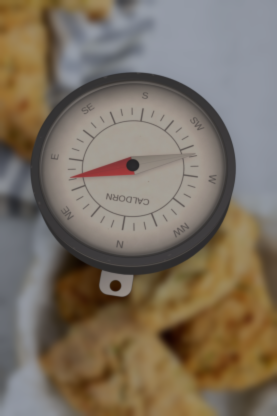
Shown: 70 °
